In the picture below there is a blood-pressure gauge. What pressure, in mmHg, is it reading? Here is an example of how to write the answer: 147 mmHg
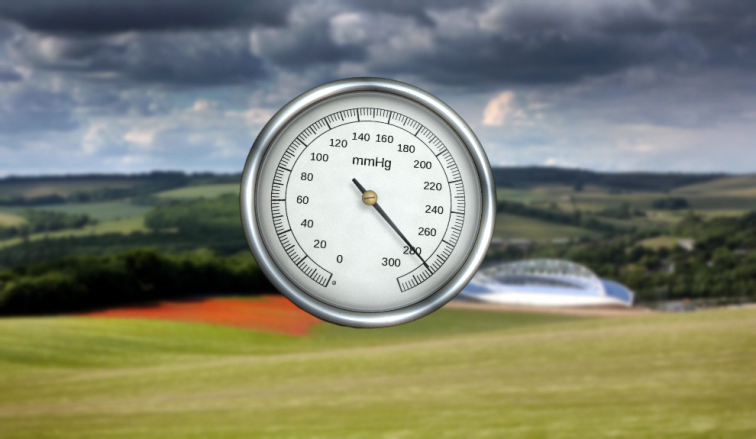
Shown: 280 mmHg
